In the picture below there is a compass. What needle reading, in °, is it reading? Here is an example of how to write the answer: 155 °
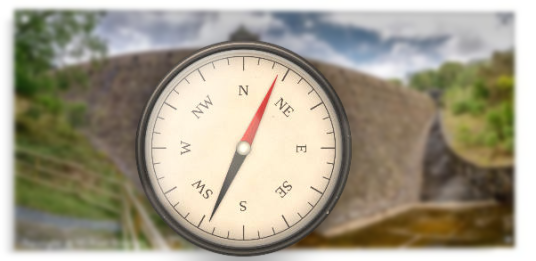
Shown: 25 °
